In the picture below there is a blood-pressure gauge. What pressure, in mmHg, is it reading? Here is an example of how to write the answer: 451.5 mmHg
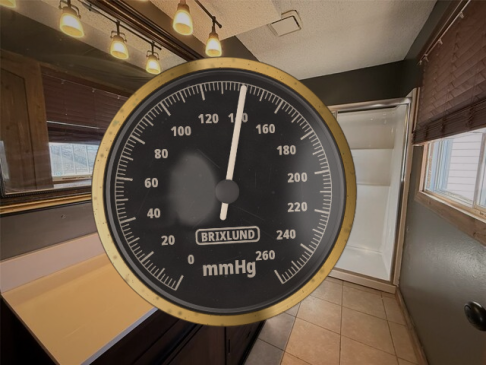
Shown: 140 mmHg
